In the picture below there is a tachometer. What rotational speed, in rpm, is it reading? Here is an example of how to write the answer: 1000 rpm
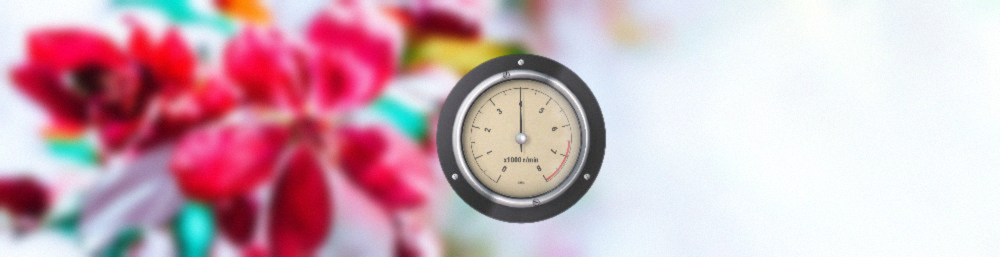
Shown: 4000 rpm
